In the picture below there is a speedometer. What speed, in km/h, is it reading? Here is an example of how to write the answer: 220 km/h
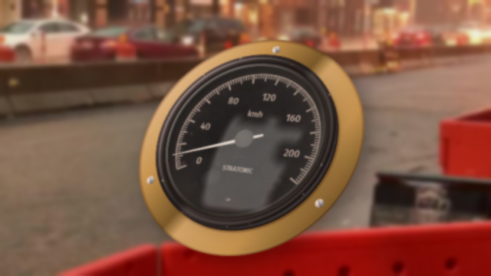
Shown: 10 km/h
